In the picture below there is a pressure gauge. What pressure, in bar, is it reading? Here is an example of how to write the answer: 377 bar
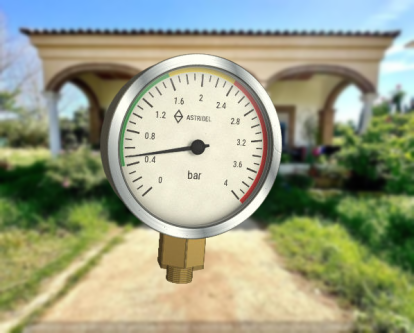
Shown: 0.5 bar
